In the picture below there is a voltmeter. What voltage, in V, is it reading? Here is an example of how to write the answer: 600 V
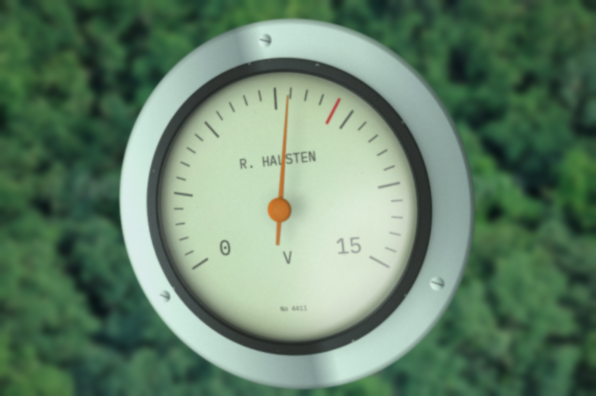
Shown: 8 V
